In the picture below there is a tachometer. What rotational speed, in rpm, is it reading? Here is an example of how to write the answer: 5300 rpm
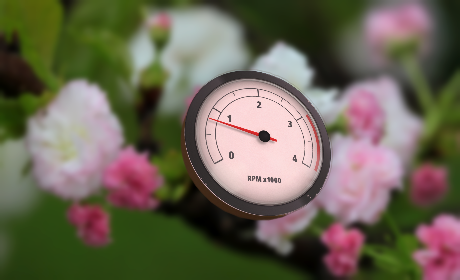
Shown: 750 rpm
